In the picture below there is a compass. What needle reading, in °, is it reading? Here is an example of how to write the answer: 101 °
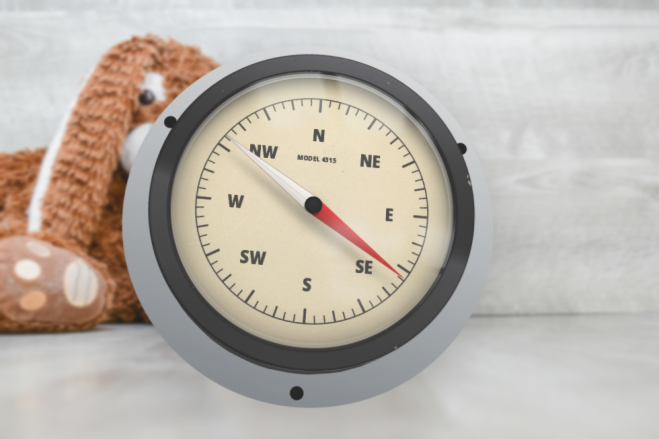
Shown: 125 °
